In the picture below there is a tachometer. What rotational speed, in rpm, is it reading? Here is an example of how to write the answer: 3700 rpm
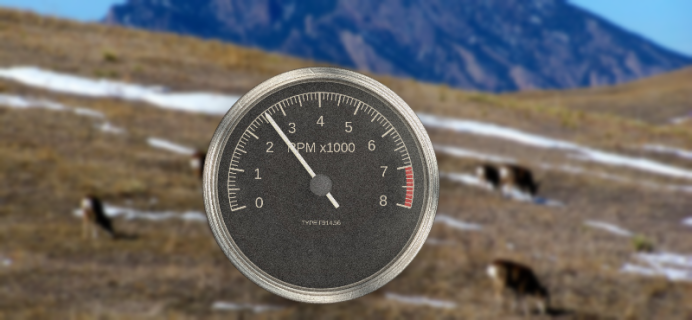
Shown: 2600 rpm
